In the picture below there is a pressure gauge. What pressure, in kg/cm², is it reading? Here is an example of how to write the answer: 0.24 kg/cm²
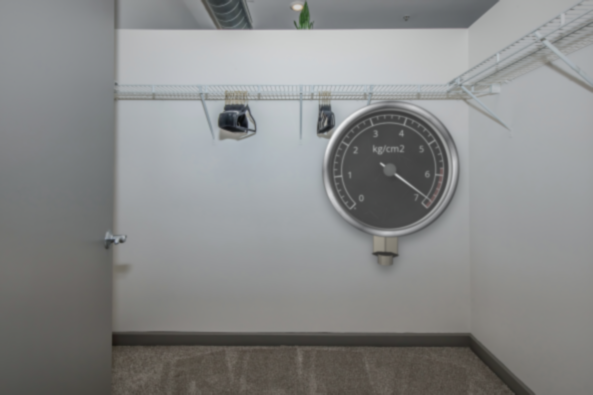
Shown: 6.8 kg/cm²
